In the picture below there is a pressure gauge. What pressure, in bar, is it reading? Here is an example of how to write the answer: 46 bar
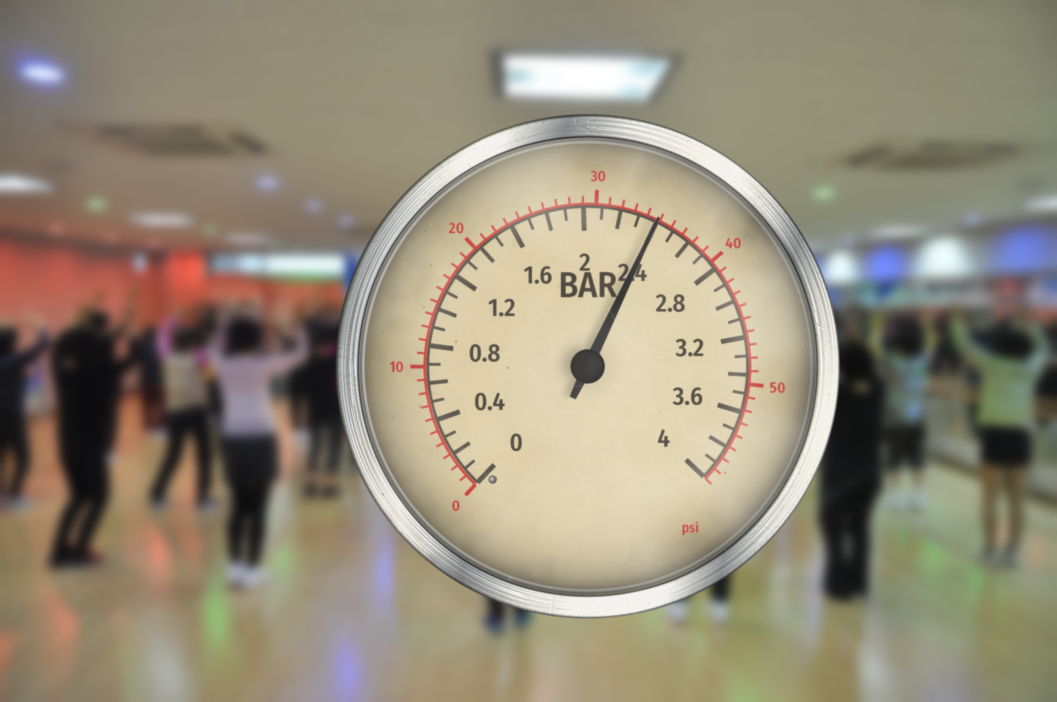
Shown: 2.4 bar
